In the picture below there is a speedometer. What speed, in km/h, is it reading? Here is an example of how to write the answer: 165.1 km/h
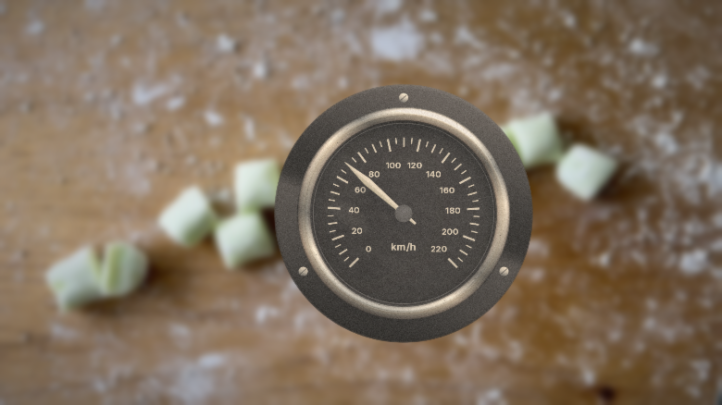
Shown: 70 km/h
